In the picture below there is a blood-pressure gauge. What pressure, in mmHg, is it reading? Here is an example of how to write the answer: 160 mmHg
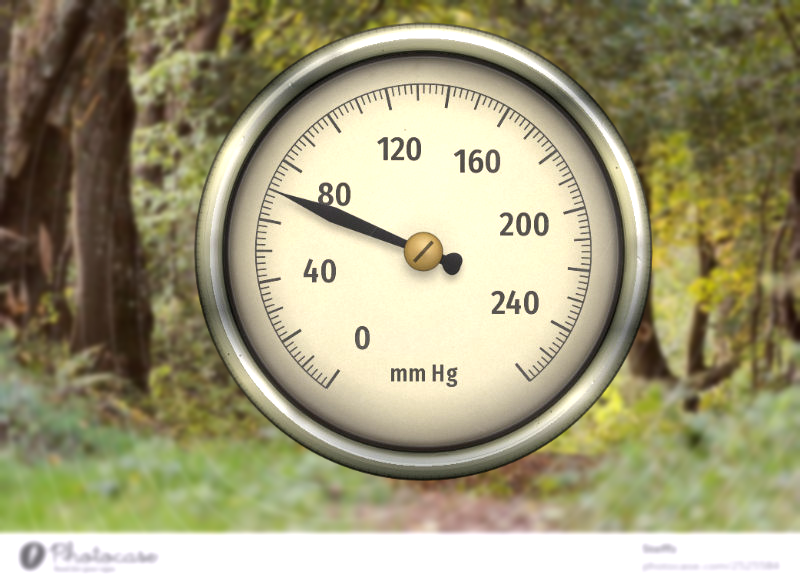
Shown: 70 mmHg
